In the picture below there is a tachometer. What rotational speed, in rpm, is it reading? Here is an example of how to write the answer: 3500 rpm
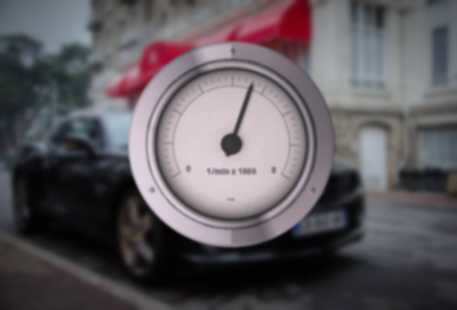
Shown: 4600 rpm
